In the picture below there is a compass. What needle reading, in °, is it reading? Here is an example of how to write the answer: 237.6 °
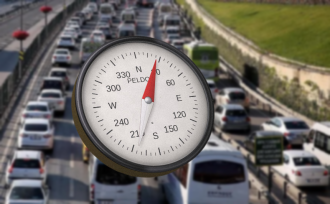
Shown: 25 °
